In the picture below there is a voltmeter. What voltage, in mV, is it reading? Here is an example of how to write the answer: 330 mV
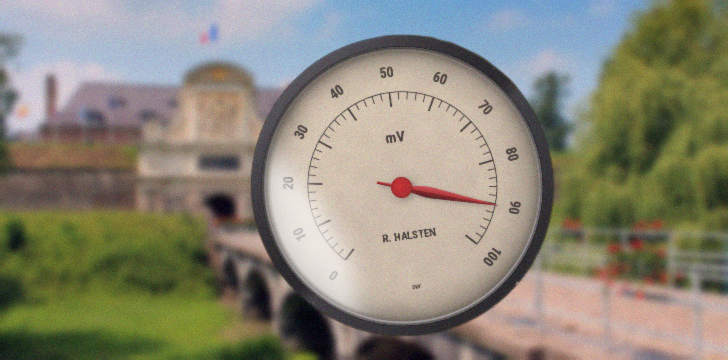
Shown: 90 mV
